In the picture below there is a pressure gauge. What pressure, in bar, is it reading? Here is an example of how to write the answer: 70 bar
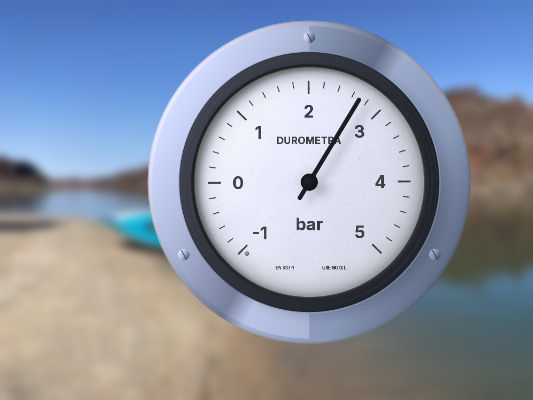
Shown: 2.7 bar
